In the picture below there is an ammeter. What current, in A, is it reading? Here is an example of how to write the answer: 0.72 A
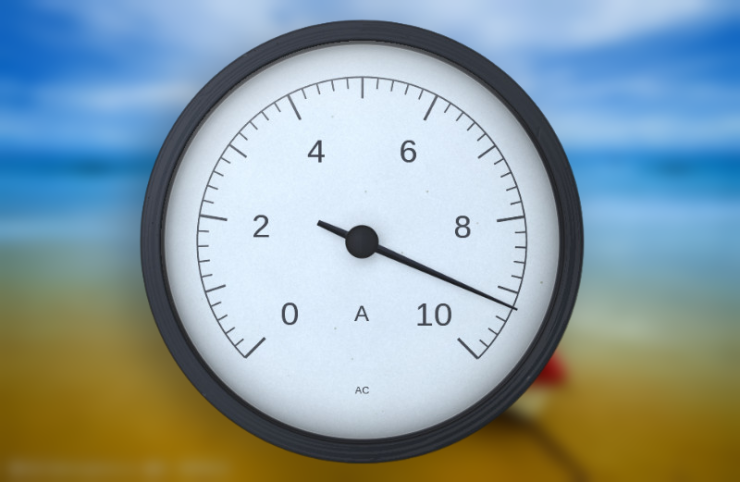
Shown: 9.2 A
